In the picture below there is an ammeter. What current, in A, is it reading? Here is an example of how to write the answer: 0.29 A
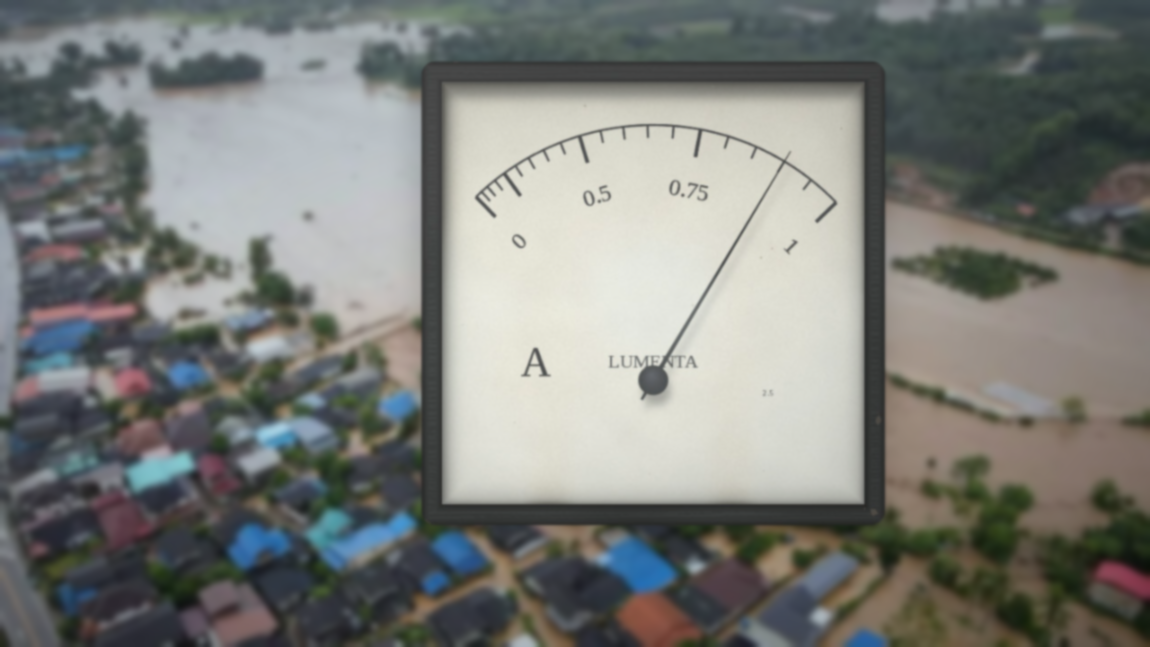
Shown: 0.9 A
